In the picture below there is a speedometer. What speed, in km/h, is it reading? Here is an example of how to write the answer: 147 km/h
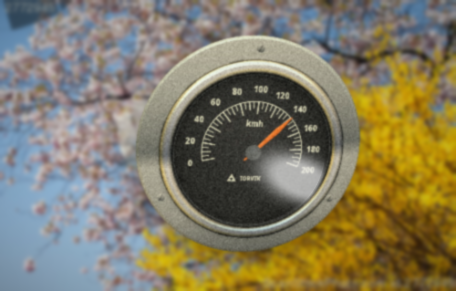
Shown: 140 km/h
